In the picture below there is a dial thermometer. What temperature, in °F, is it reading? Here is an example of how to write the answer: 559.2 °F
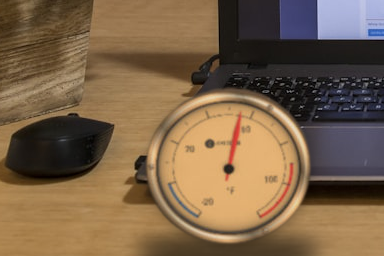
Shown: 55 °F
